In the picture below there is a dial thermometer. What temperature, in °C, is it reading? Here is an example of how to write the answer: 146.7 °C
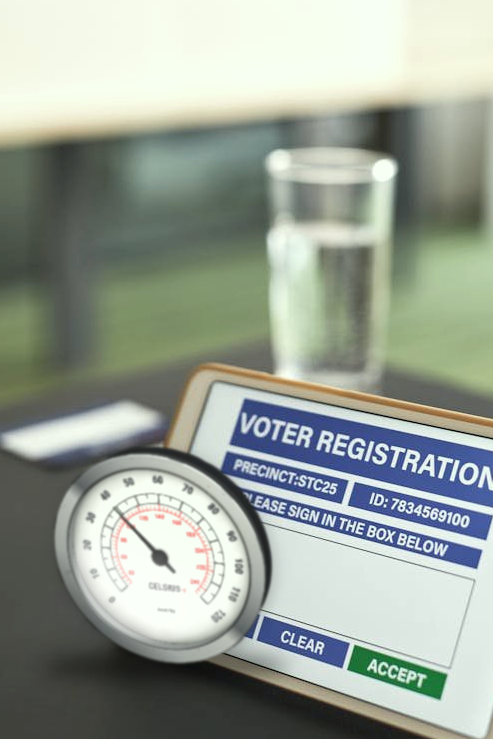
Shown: 40 °C
